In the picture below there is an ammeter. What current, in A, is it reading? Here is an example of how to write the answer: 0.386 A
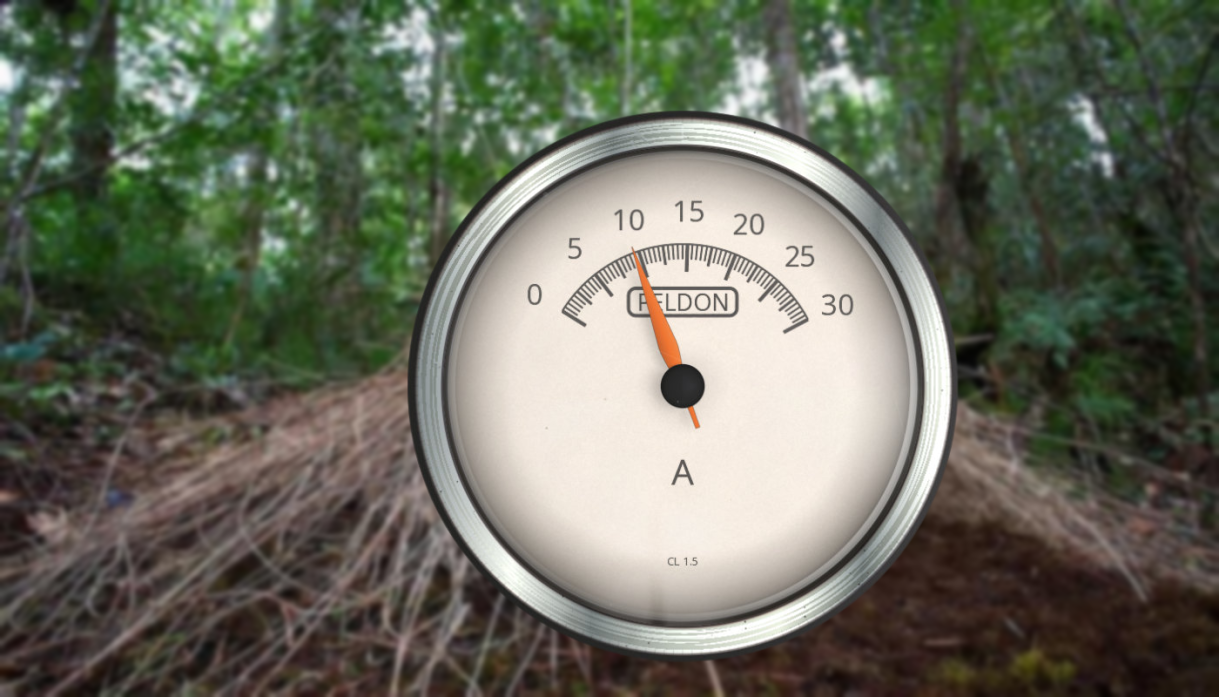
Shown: 9.5 A
